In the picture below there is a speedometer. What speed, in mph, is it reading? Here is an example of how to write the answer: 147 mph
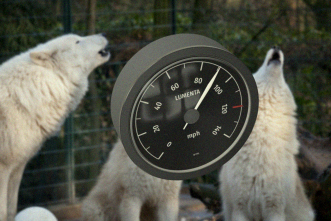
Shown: 90 mph
